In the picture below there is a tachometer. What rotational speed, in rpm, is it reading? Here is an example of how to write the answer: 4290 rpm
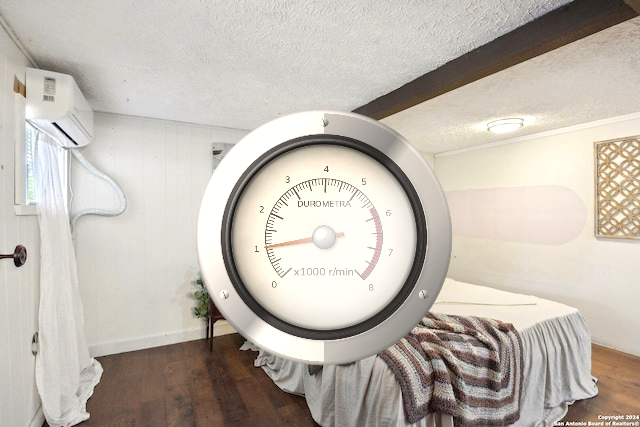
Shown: 1000 rpm
